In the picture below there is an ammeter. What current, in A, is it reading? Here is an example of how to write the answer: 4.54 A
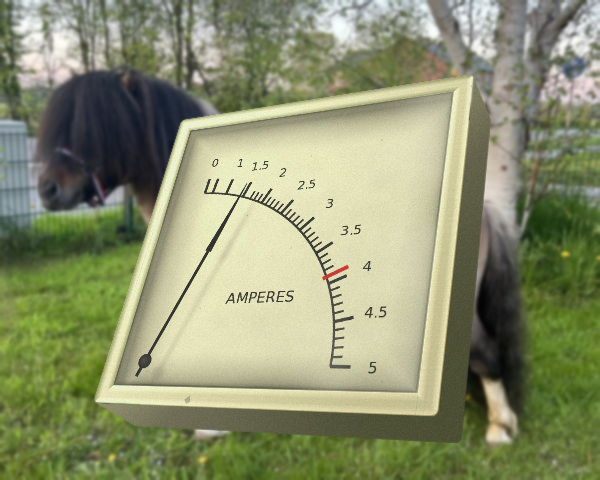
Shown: 1.5 A
